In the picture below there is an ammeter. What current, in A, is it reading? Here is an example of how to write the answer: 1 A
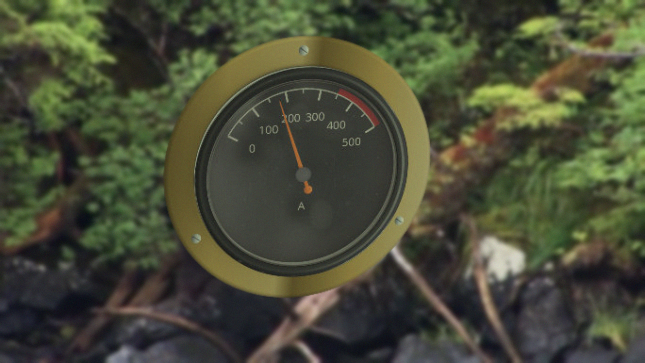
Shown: 175 A
